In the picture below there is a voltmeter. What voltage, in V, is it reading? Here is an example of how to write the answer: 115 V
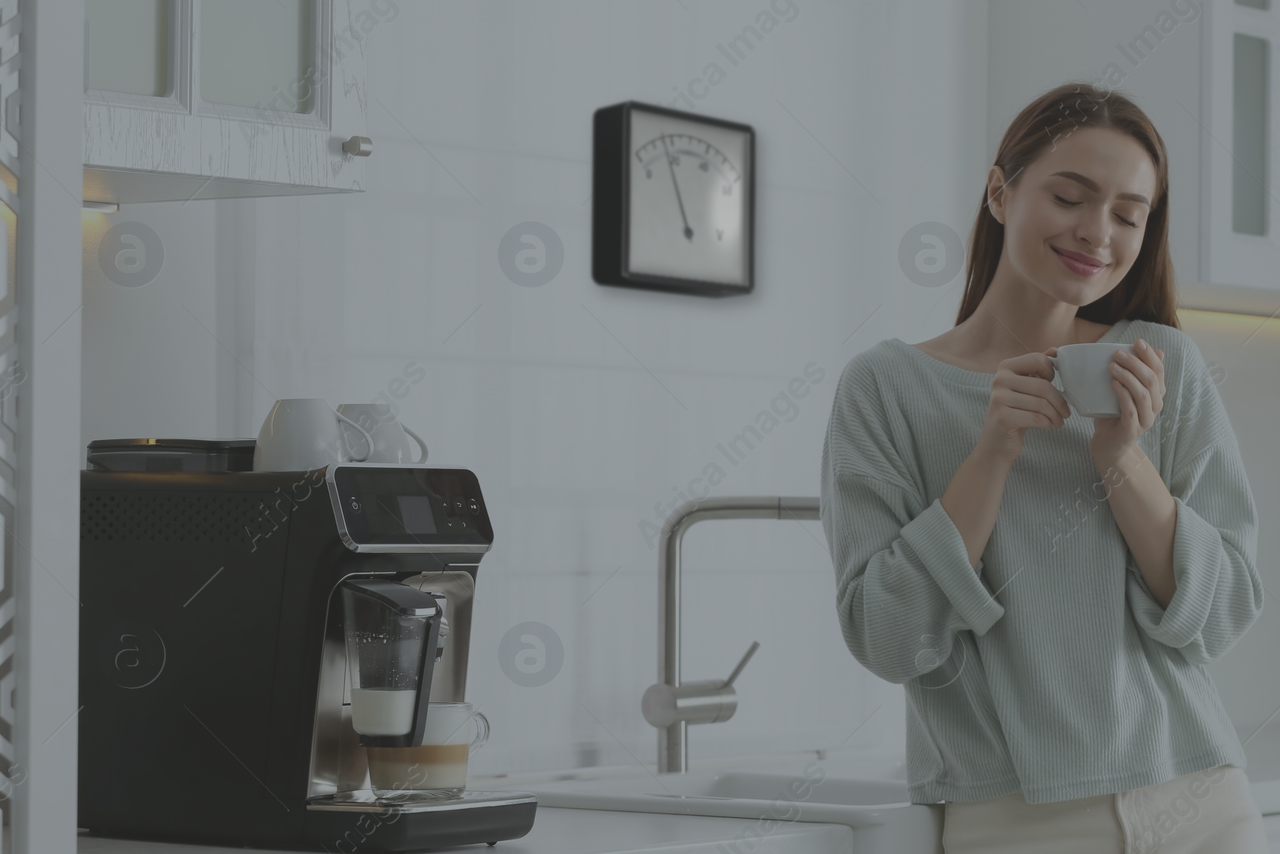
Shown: 15 V
